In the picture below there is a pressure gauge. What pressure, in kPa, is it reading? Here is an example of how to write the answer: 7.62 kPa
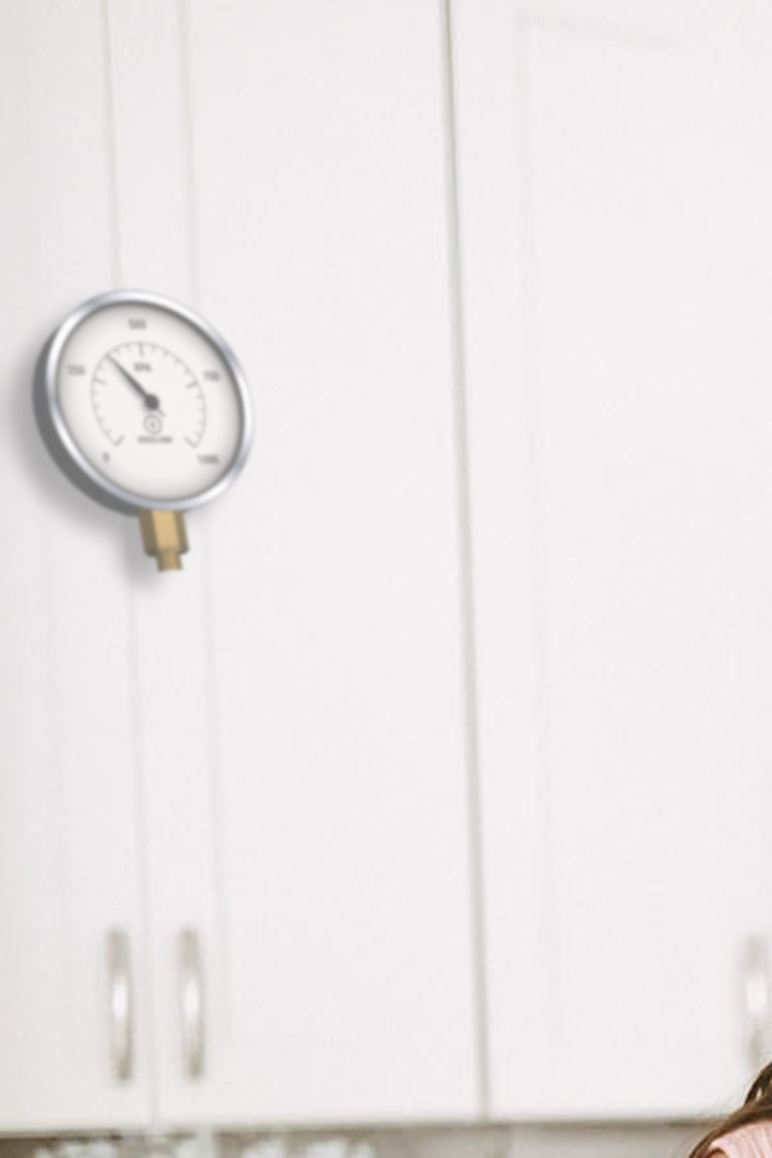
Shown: 350 kPa
